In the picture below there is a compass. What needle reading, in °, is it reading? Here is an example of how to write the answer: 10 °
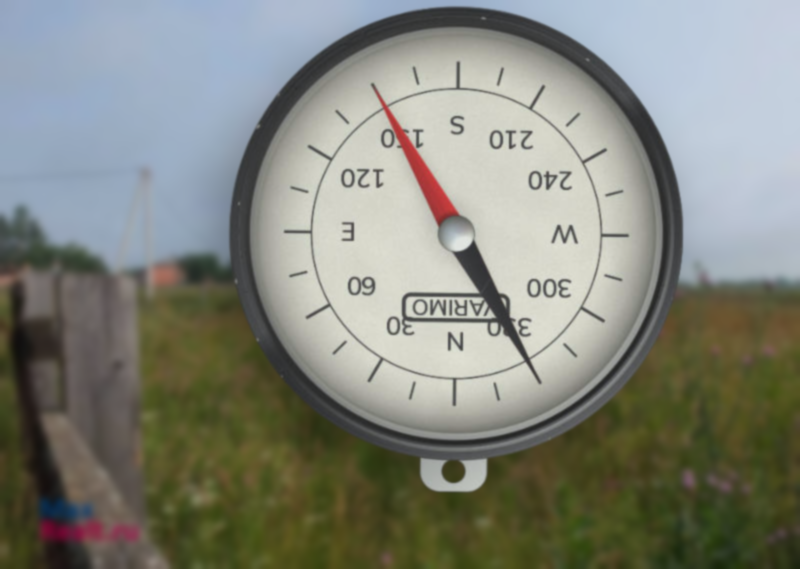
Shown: 150 °
